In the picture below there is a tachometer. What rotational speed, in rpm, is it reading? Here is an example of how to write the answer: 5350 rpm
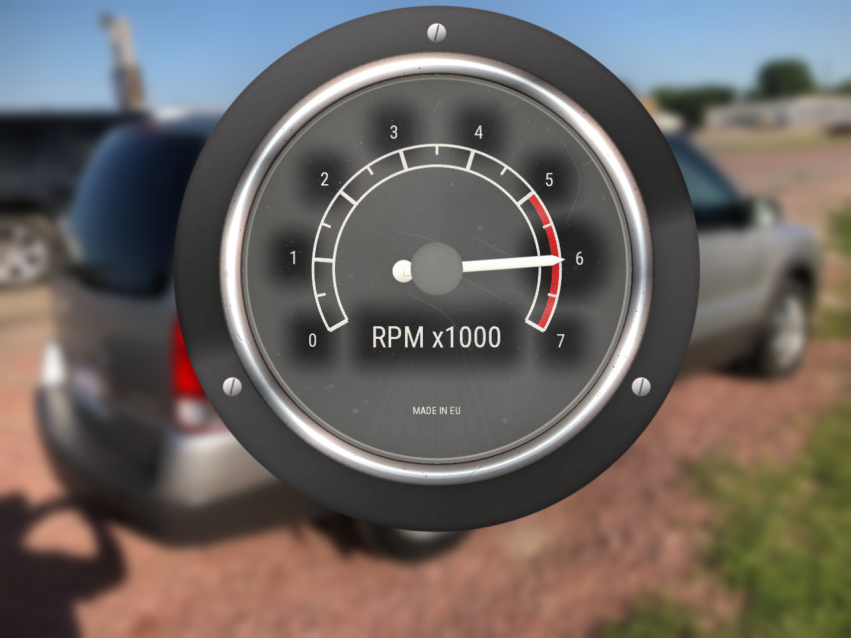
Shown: 6000 rpm
